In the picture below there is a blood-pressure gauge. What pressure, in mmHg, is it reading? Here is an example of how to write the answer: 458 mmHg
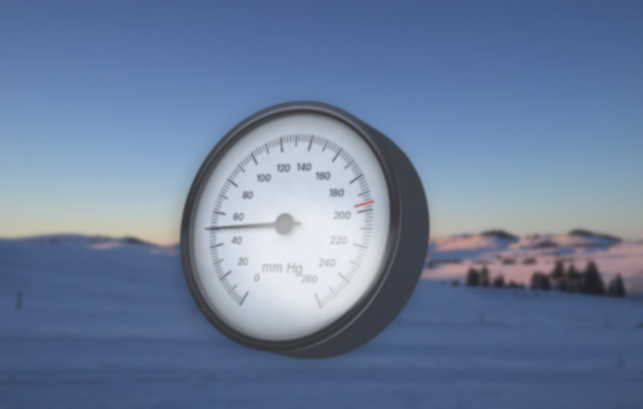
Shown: 50 mmHg
